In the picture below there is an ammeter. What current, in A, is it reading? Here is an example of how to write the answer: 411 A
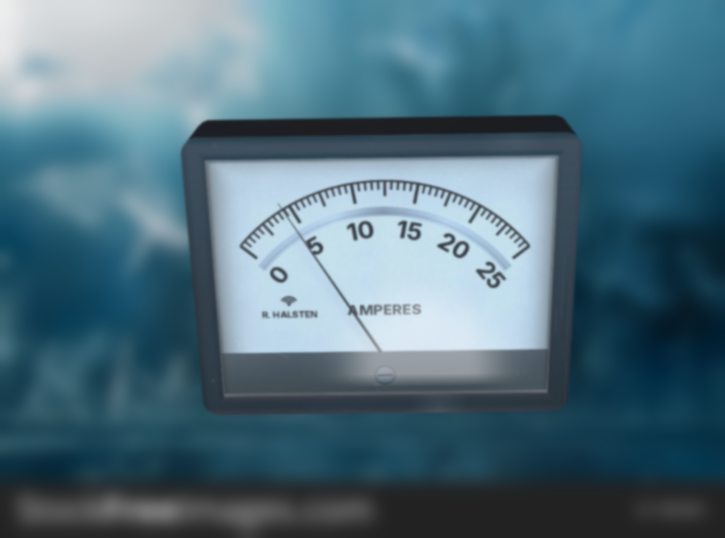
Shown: 4.5 A
